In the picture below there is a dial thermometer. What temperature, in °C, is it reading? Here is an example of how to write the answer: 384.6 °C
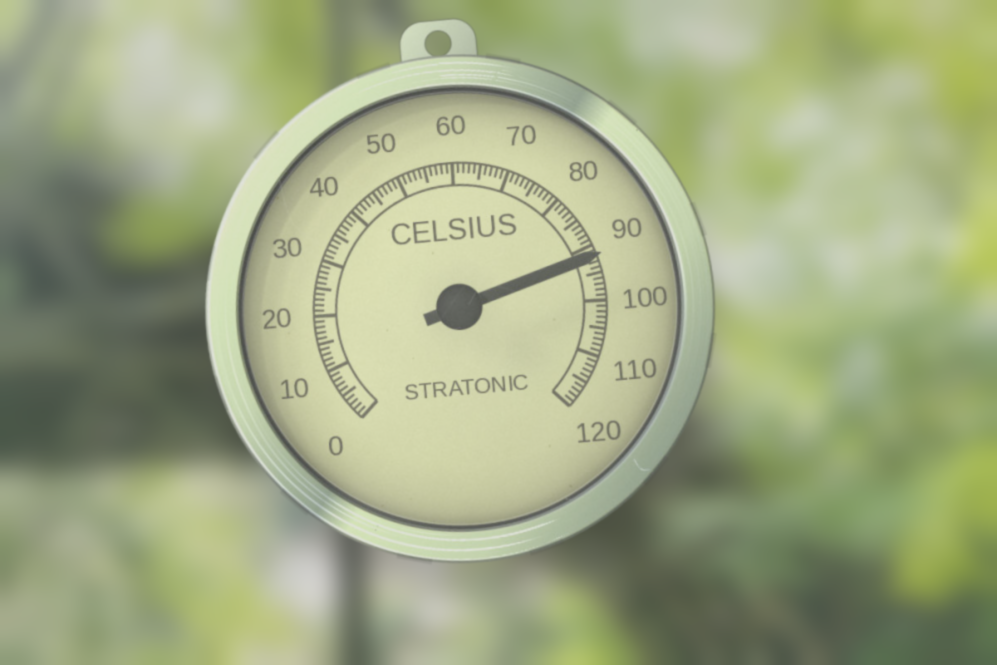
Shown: 92 °C
